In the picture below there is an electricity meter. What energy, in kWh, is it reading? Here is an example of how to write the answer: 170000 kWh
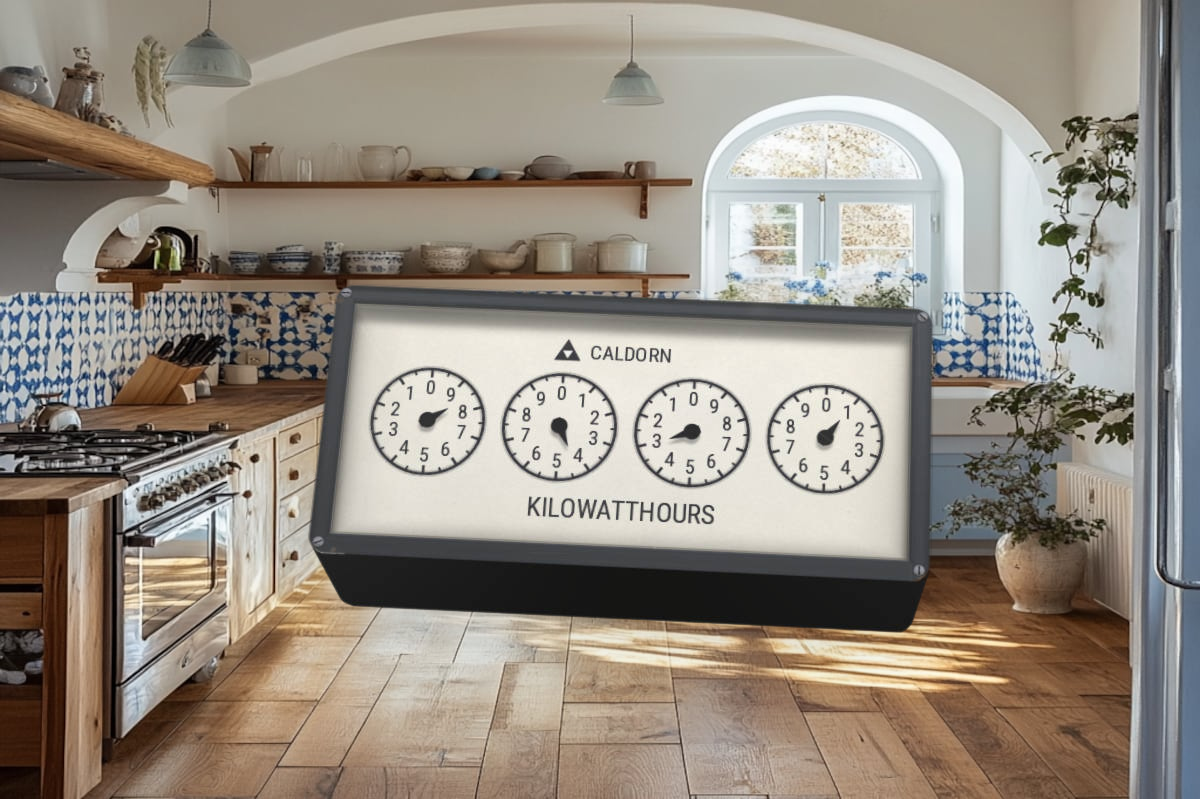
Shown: 8431 kWh
